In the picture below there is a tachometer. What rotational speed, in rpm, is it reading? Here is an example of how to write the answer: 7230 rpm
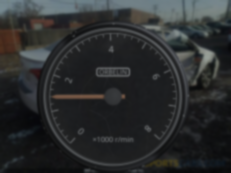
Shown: 1400 rpm
